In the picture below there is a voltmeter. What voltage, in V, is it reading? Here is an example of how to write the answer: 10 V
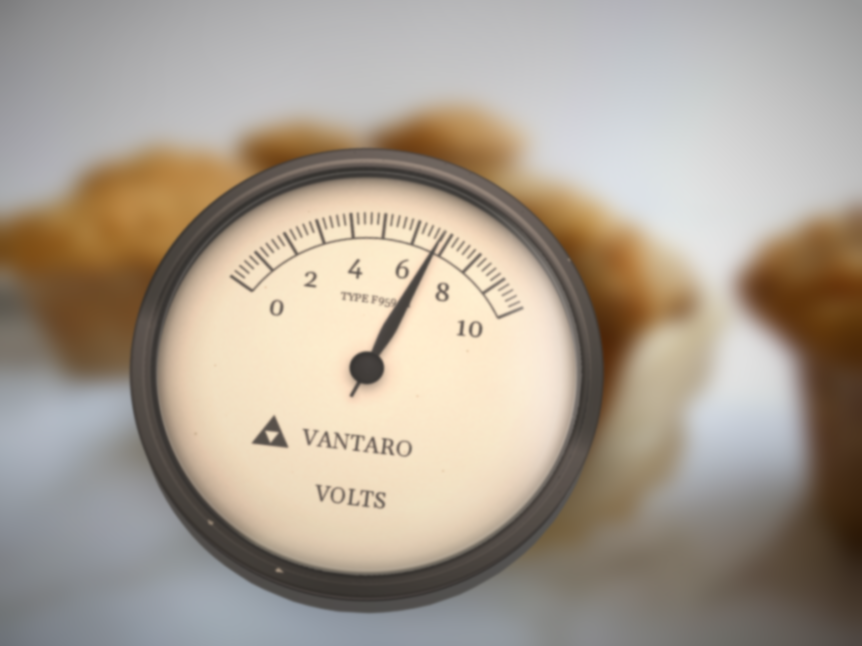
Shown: 6.8 V
